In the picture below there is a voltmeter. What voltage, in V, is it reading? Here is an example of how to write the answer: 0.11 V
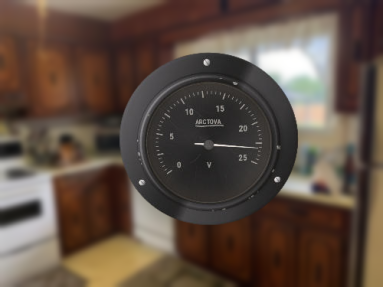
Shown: 23 V
